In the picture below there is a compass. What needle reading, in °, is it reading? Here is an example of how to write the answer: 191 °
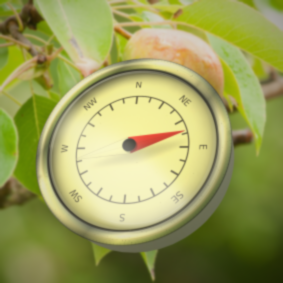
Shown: 75 °
